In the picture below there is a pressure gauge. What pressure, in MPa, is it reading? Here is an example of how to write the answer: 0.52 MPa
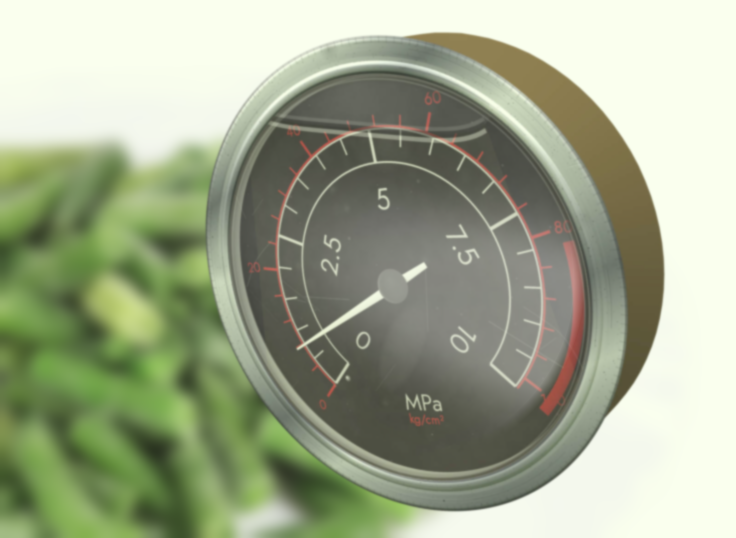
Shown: 0.75 MPa
